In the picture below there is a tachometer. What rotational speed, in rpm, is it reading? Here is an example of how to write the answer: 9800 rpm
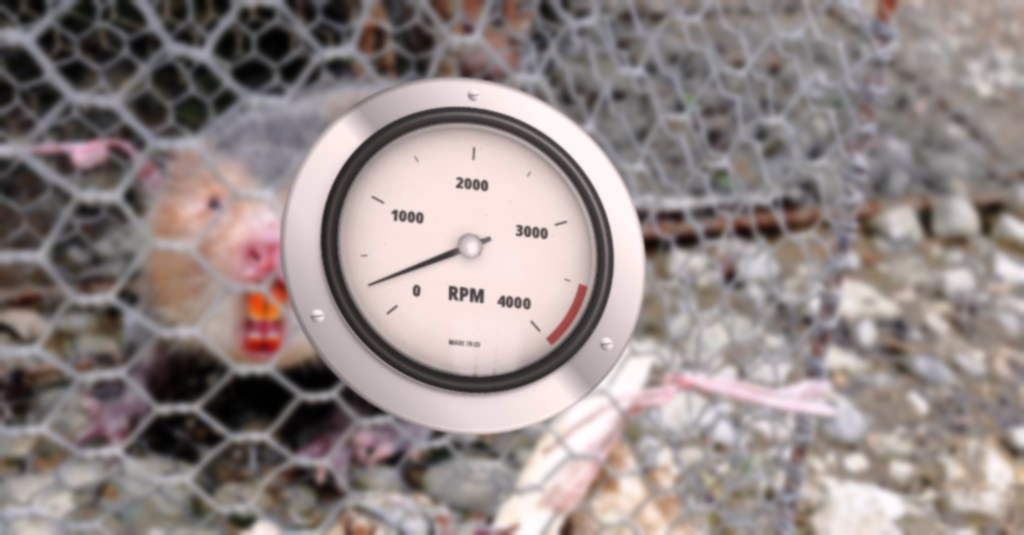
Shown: 250 rpm
